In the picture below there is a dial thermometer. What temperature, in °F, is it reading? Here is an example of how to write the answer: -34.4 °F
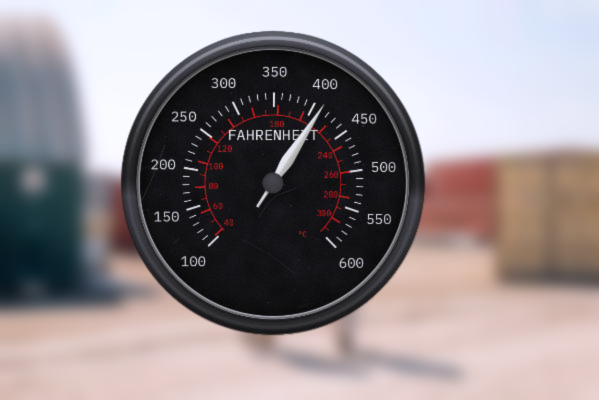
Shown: 410 °F
